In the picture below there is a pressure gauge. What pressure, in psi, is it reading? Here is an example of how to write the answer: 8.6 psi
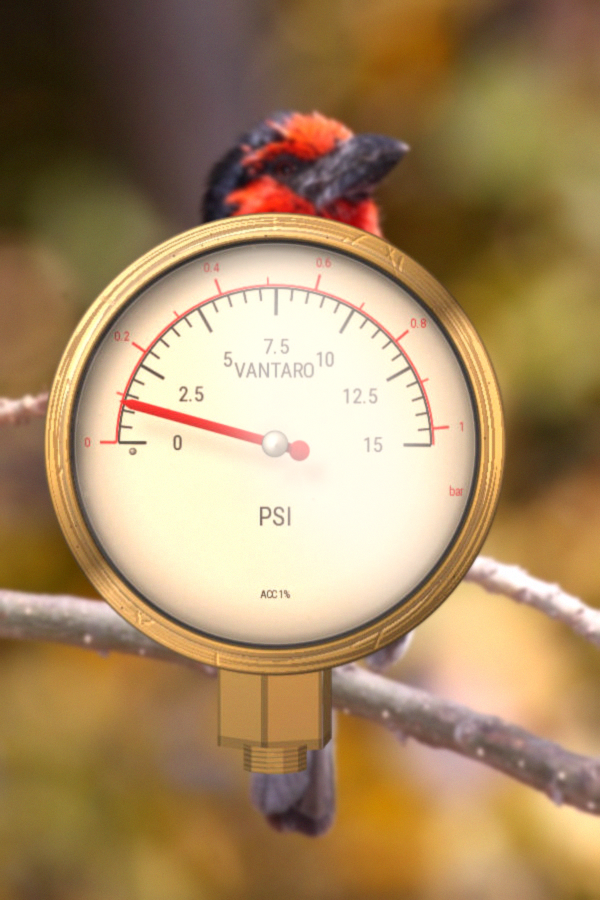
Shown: 1.25 psi
